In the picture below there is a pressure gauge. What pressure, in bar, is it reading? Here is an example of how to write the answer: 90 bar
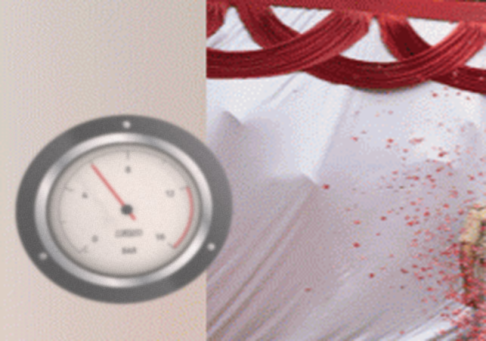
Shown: 6 bar
